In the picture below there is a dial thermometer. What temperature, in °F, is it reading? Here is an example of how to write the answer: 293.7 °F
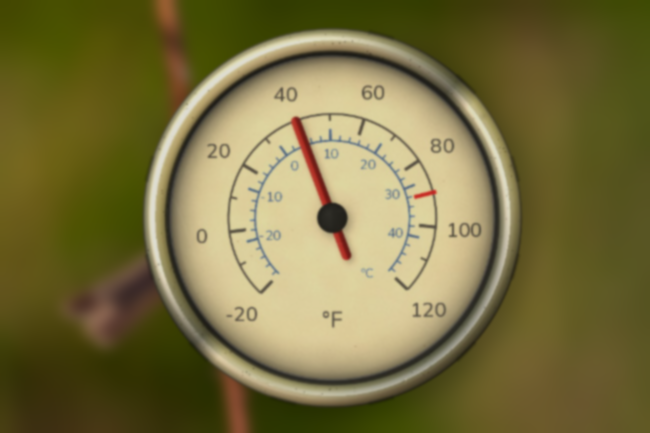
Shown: 40 °F
